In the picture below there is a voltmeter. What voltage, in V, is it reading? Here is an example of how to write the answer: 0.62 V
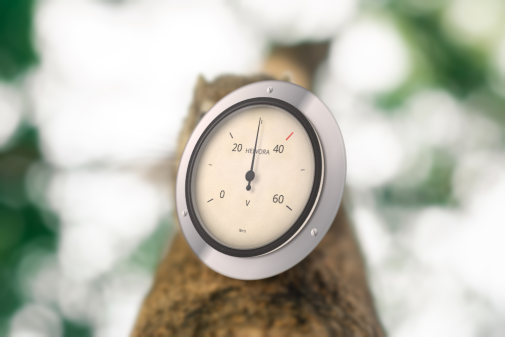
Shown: 30 V
